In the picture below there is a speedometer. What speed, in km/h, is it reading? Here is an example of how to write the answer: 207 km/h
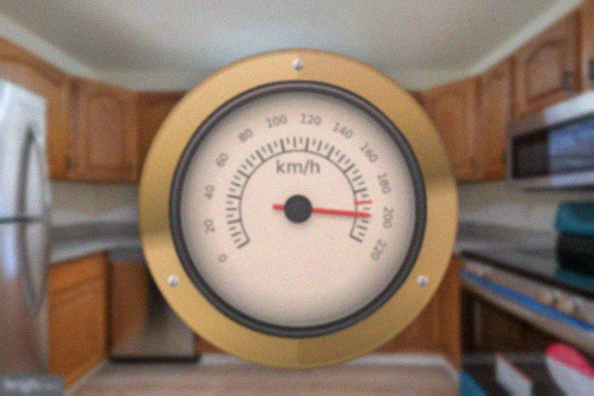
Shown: 200 km/h
